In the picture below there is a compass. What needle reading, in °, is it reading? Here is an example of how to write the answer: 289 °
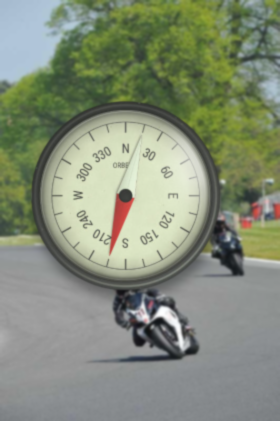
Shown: 195 °
